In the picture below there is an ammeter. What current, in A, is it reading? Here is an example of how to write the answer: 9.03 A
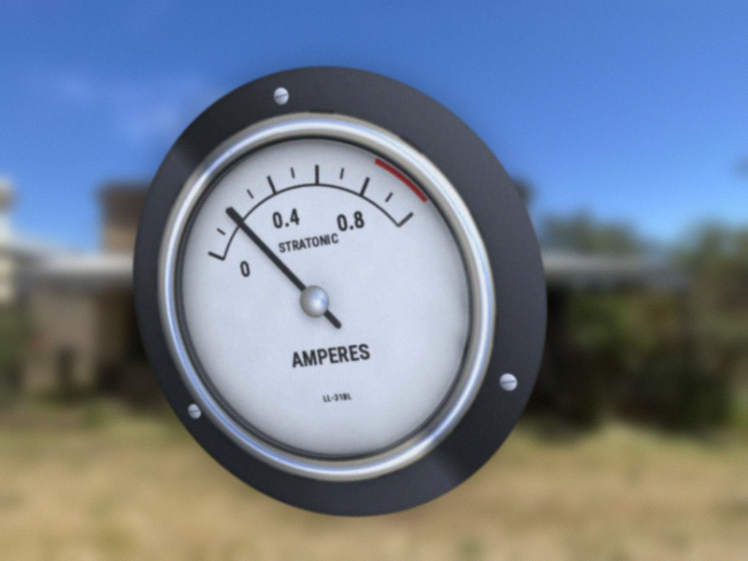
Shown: 0.2 A
